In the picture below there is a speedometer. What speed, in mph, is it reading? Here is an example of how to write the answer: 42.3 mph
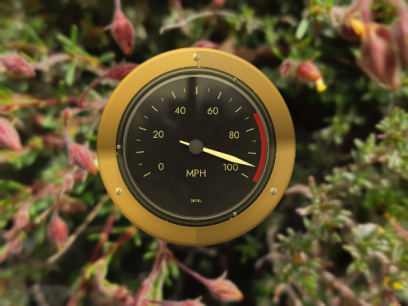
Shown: 95 mph
